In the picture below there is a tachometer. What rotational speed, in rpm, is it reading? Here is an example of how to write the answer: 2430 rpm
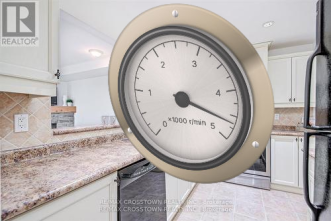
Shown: 4625 rpm
